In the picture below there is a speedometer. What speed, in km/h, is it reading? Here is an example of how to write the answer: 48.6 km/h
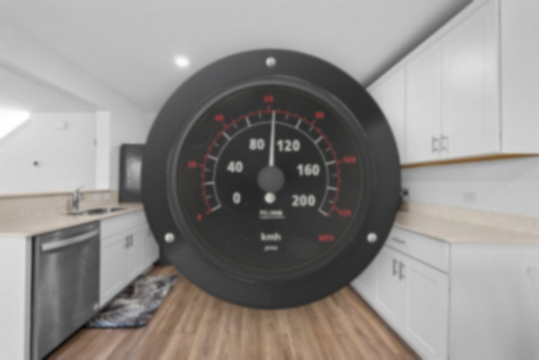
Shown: 100 km/h
